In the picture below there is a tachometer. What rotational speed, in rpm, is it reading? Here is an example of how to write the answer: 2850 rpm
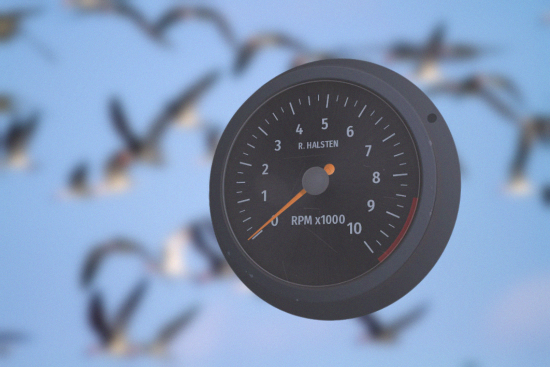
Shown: 0 rpm
